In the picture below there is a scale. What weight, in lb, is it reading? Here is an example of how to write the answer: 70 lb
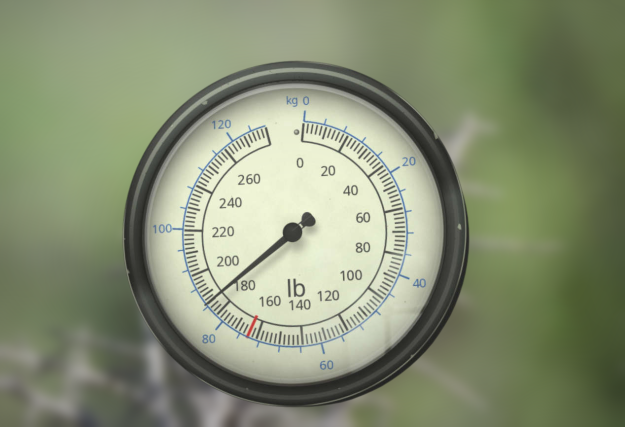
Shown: 186 lb
